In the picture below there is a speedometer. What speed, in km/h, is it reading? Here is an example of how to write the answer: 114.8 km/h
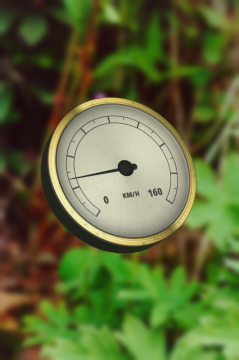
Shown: 25 km/h
